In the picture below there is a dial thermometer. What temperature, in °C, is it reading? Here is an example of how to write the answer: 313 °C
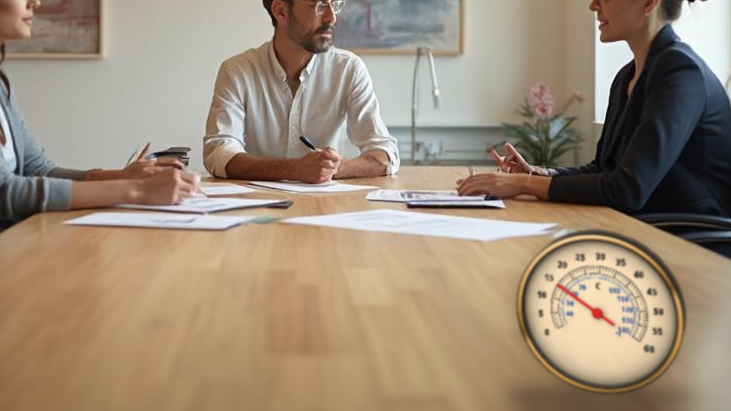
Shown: 15 °C
